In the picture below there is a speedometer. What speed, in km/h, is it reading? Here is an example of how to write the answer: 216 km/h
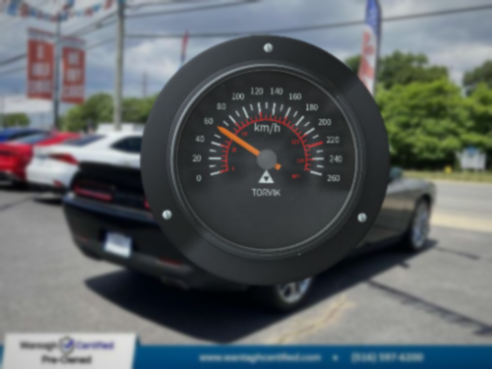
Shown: 60 km/h
